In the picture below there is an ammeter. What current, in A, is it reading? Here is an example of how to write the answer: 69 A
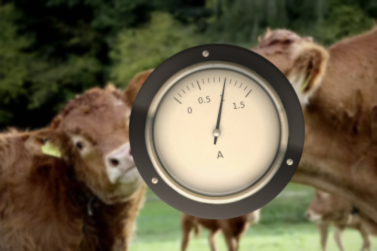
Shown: 1 A
